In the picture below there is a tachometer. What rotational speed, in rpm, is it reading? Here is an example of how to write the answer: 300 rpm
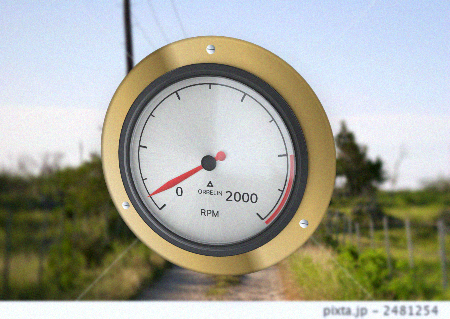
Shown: 100 rpm
